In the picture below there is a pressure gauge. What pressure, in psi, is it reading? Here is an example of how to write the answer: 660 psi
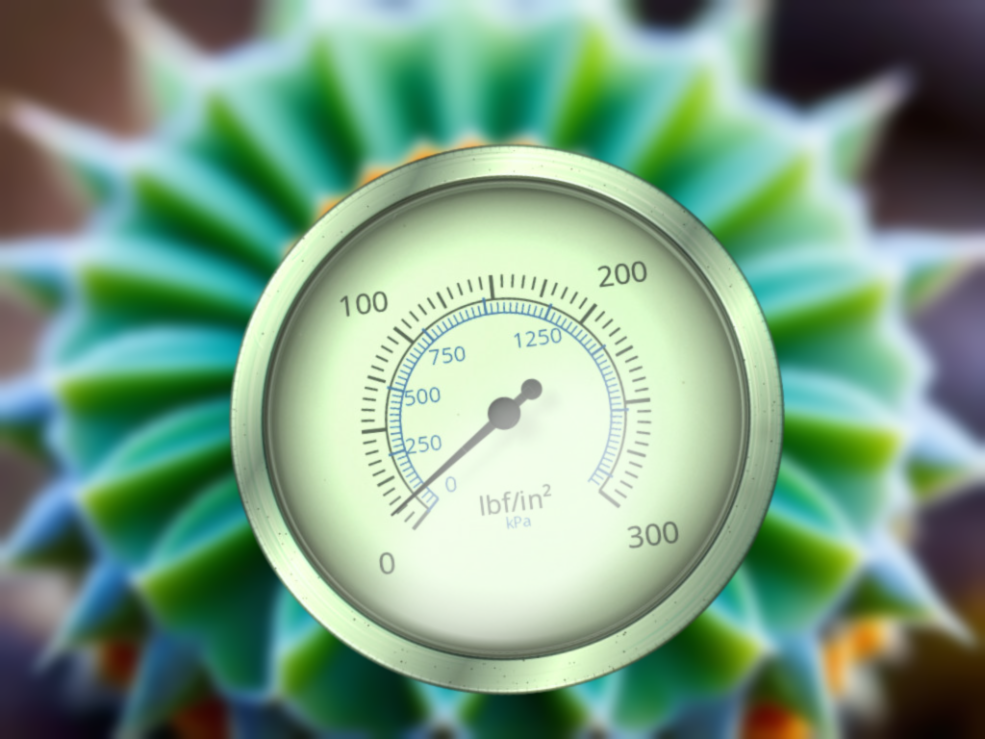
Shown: 10 psi
